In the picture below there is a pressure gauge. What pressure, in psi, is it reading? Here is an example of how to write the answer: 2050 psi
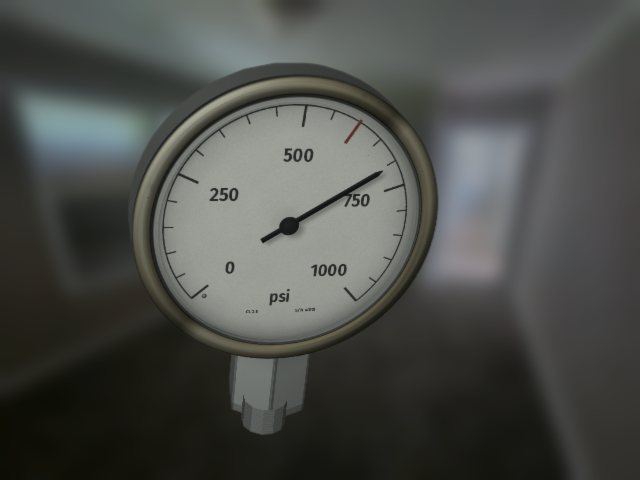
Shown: 700 psi
